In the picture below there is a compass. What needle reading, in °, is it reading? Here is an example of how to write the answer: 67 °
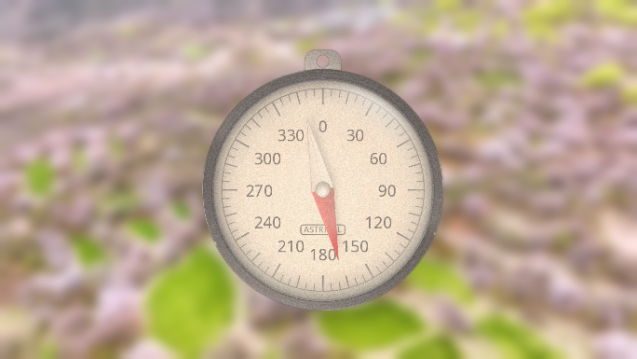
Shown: 167.5 °
